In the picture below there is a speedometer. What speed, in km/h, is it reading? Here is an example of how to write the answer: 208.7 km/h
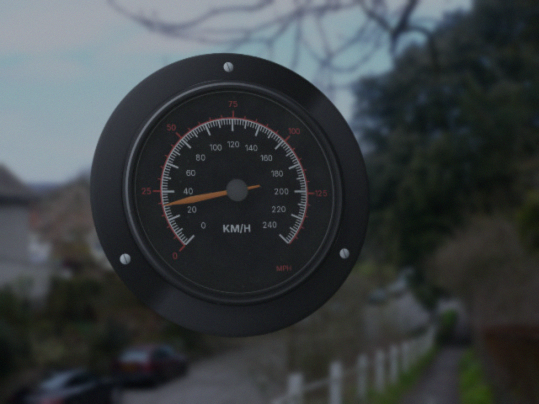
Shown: 30 km/h
